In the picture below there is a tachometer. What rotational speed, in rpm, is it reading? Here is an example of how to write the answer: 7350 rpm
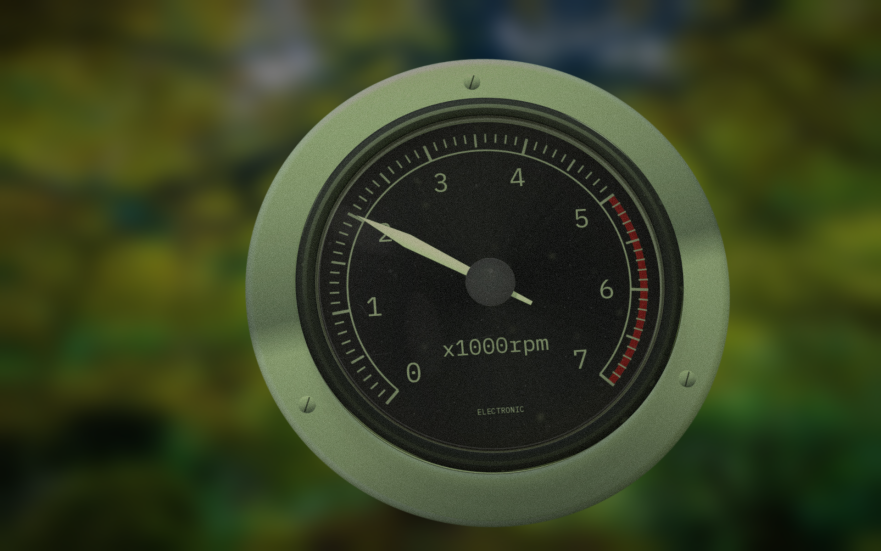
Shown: 2000 rpm
